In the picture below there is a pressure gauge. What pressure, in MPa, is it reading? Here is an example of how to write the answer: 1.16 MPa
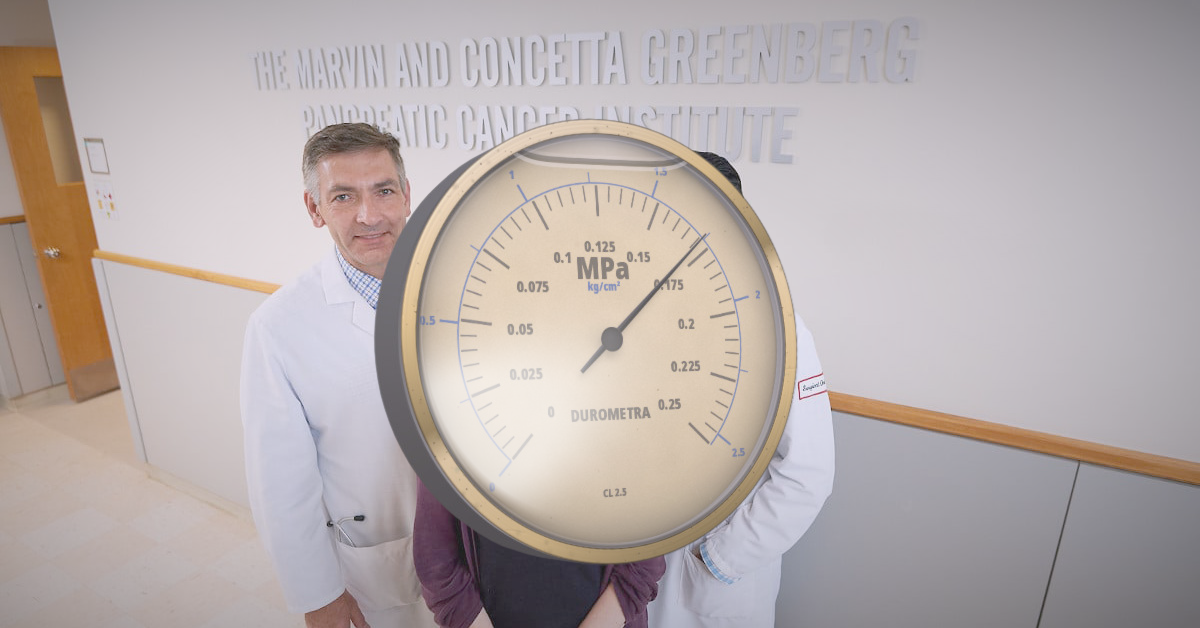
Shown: 0.17 MPa
